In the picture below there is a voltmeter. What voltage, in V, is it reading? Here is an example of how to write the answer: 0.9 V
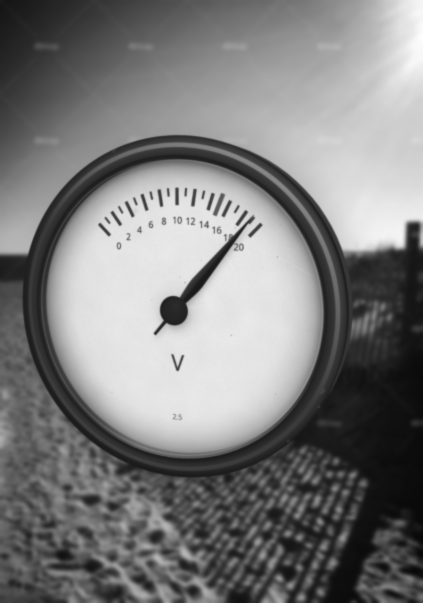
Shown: 19 V
